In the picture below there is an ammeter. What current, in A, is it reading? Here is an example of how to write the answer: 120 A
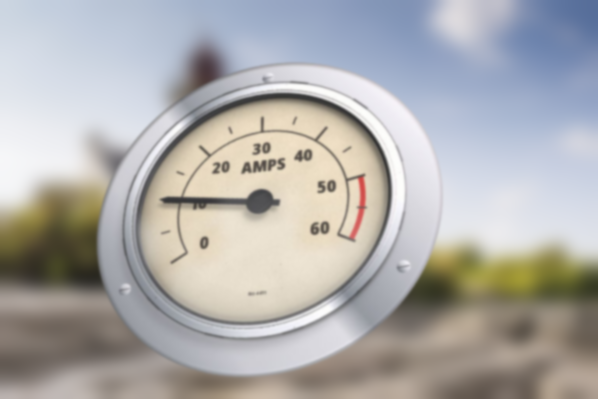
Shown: 10 A
